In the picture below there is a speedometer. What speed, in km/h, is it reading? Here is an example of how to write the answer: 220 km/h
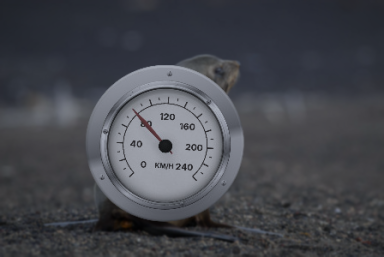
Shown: 80 km/h
